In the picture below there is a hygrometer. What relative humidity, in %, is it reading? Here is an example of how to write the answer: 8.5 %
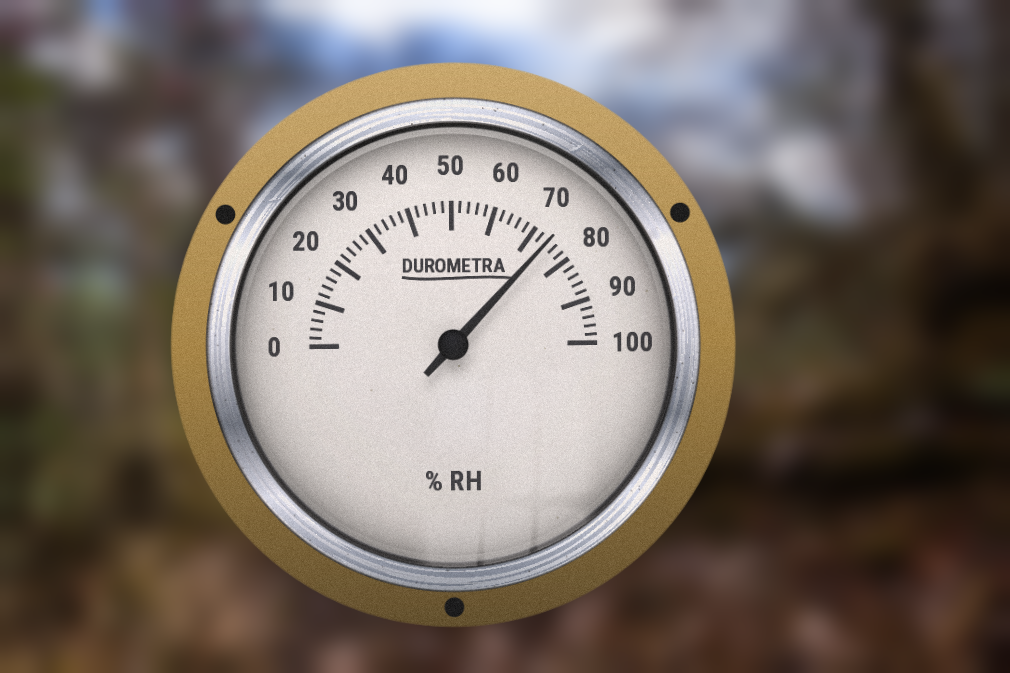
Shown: 74 %
